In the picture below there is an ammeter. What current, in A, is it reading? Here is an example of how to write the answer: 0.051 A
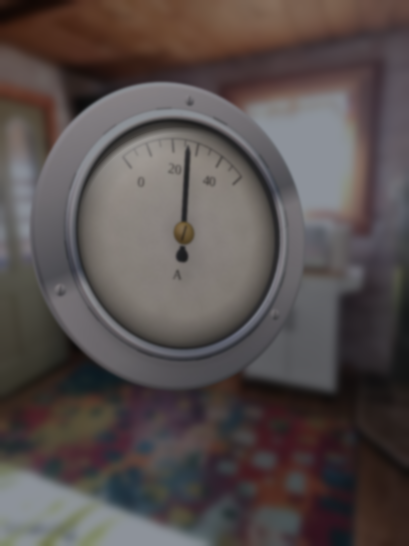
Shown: 25 A
